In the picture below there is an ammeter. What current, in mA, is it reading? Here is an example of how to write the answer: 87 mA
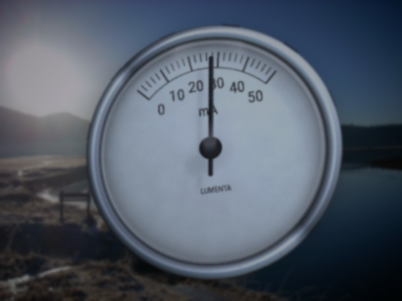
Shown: 28 mA
